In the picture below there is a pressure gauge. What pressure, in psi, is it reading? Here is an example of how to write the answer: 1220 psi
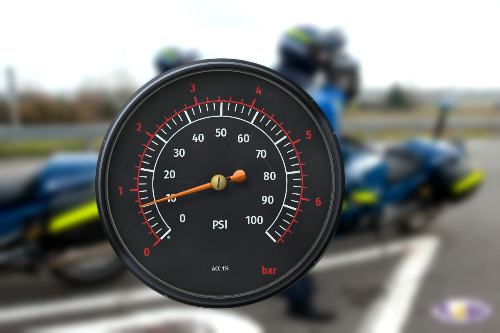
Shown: 10 psi
